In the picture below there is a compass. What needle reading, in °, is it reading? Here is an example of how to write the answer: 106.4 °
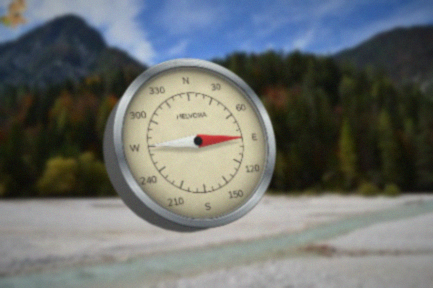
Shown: 90 °
